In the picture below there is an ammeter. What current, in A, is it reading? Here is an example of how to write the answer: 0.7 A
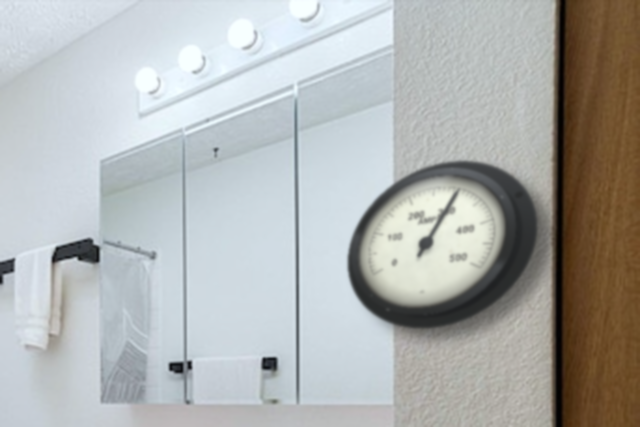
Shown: 300 A
